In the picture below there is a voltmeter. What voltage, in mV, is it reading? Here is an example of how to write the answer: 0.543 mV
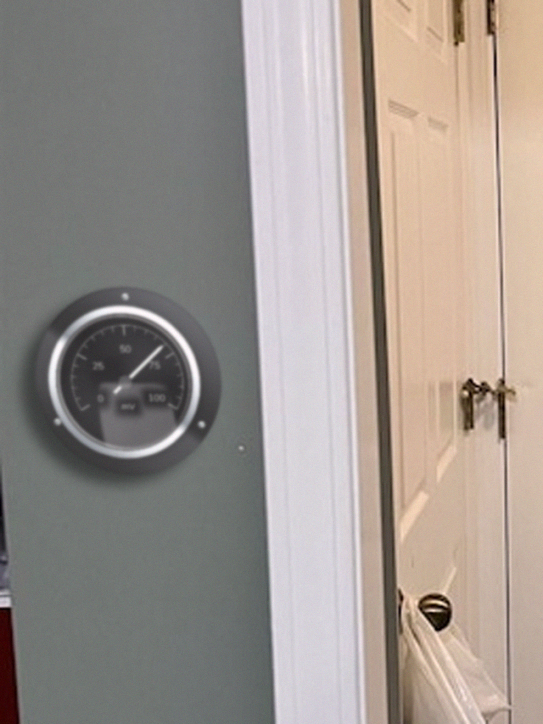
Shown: 70 mV
